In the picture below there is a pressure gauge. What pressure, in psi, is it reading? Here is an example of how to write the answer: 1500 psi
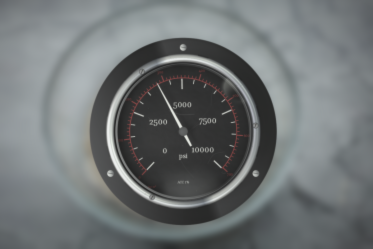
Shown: 4000 psi
